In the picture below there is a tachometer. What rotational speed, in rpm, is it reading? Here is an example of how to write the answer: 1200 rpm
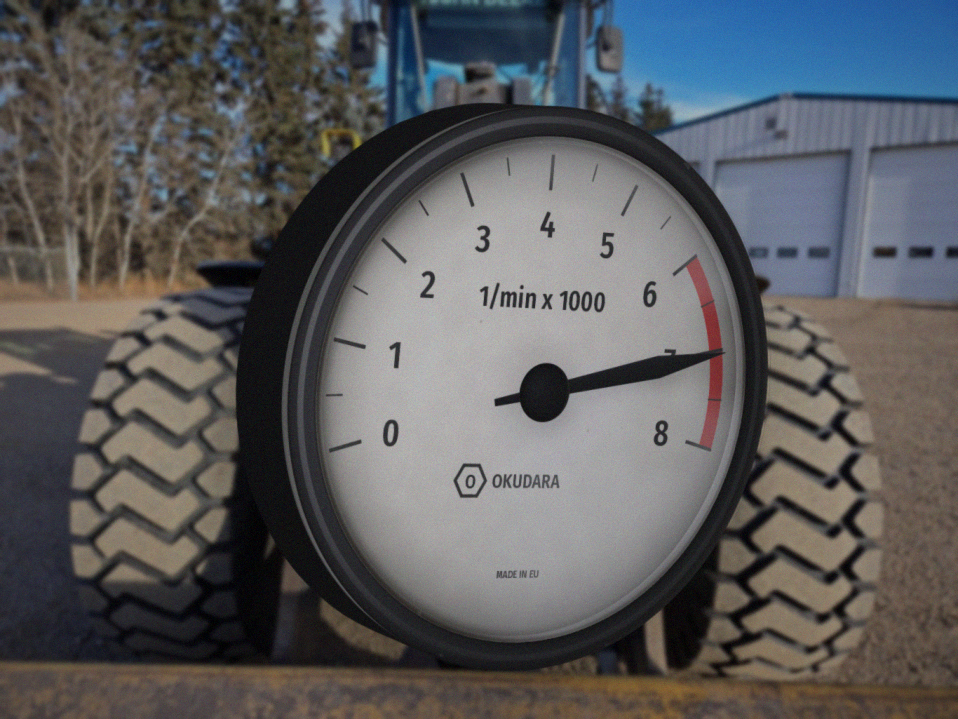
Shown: 7000 rpm
